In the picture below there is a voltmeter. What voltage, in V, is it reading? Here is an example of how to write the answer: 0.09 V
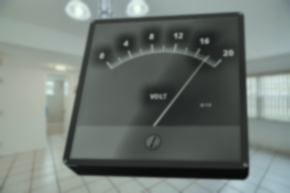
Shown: 18 V
